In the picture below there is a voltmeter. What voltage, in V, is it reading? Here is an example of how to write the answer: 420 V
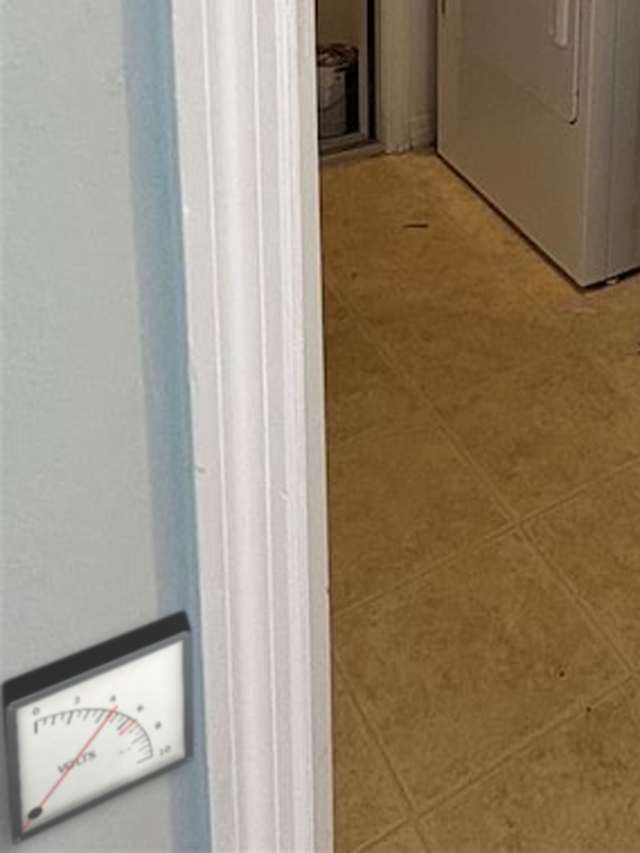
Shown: 4.5 V
